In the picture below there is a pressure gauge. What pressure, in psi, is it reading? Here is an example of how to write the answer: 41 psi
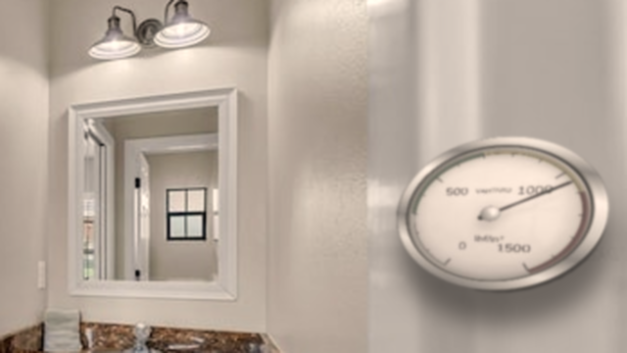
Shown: 1050 psi
